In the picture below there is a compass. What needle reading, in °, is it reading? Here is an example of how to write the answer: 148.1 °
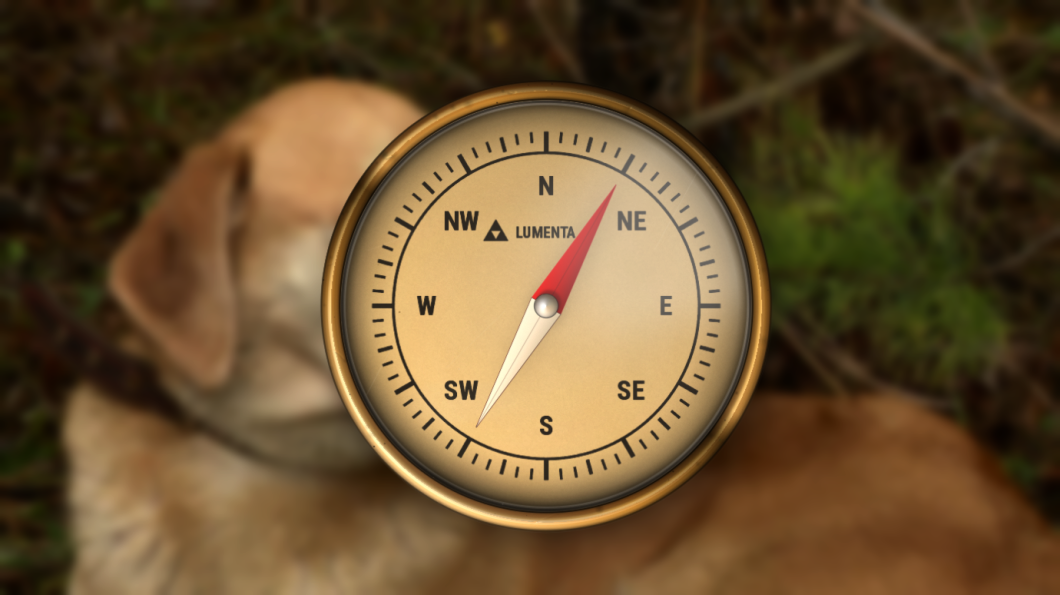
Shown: 30 °
